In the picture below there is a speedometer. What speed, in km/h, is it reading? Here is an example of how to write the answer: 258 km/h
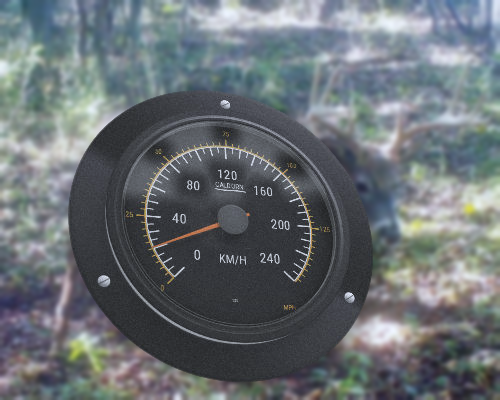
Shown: 20 km/h
